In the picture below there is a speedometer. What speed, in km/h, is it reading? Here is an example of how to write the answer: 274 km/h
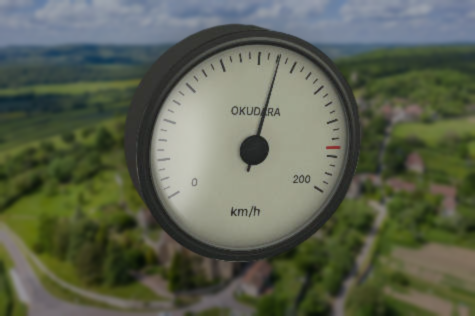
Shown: 110 km/h
